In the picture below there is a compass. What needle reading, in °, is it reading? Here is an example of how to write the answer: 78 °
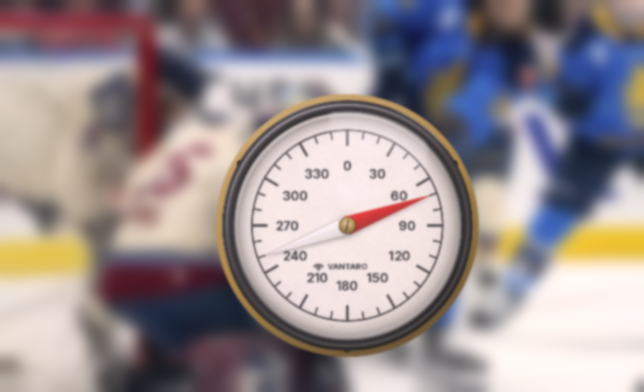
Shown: 70 °
